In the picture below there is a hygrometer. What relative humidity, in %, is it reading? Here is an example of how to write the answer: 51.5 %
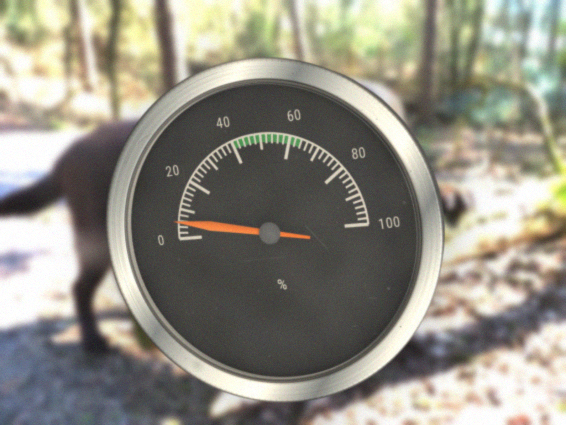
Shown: 6 %
